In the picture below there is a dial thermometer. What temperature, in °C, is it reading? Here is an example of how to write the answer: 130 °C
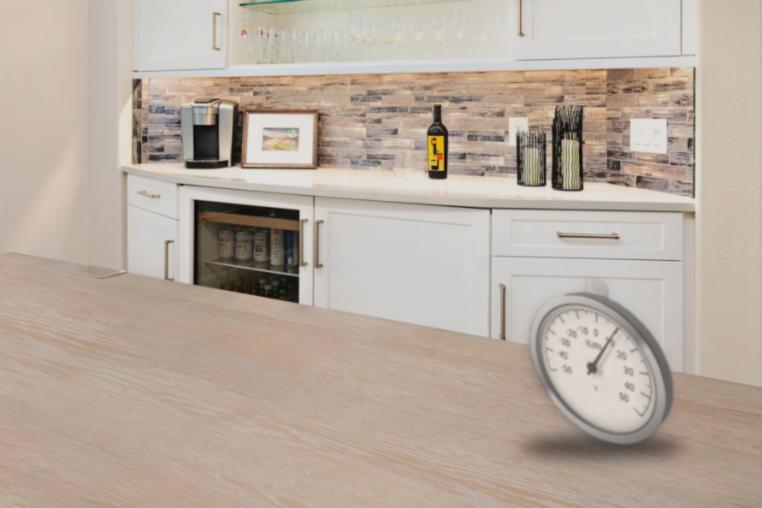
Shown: 10 °C
